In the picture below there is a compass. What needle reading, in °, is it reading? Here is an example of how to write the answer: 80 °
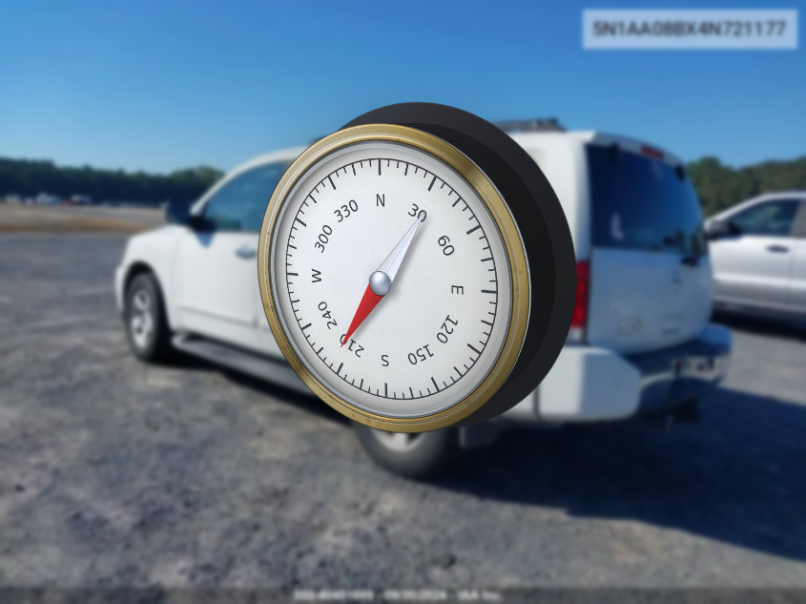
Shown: 215 °
